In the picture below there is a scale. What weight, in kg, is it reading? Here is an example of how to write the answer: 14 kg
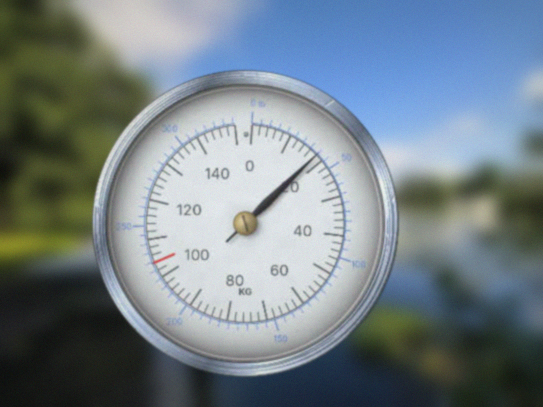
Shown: 18 kg
